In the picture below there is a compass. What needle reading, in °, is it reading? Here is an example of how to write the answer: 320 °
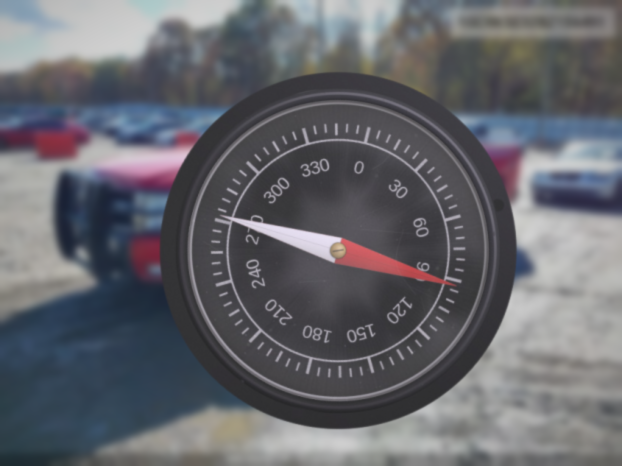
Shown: 92.5 °
